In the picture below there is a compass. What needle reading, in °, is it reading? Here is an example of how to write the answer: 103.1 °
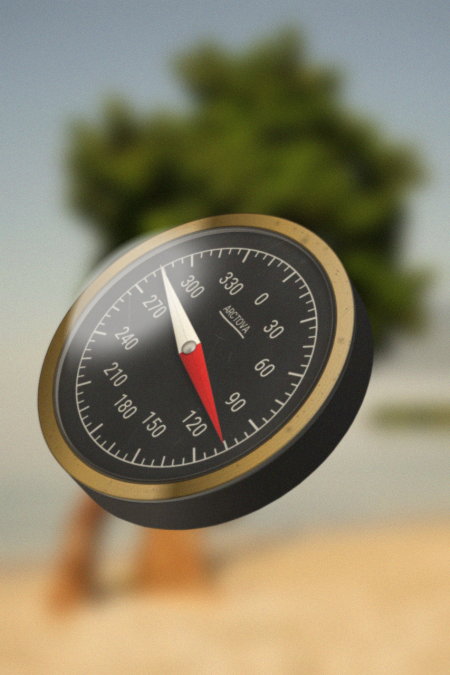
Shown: 105 °
